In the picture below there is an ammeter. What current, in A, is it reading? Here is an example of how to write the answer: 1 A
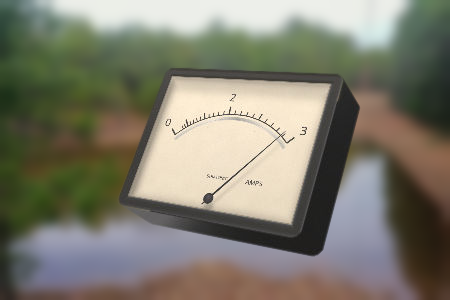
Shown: 2.9 A
